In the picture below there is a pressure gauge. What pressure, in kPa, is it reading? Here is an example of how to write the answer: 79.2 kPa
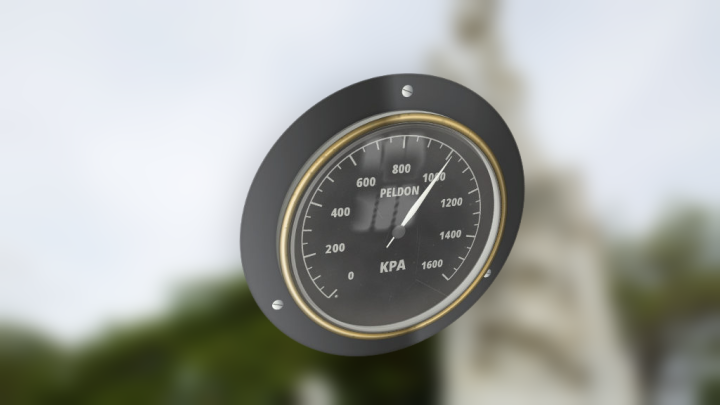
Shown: 1000 kPa
